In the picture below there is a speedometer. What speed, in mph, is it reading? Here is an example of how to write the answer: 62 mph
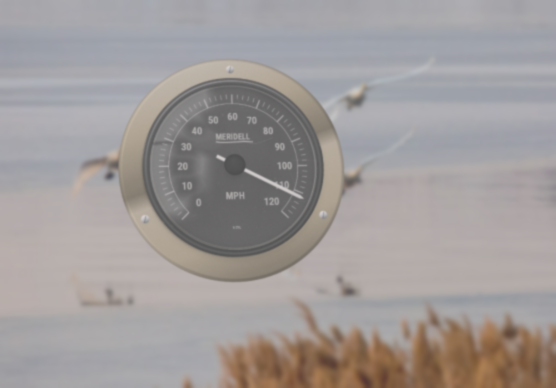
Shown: 112 mph
